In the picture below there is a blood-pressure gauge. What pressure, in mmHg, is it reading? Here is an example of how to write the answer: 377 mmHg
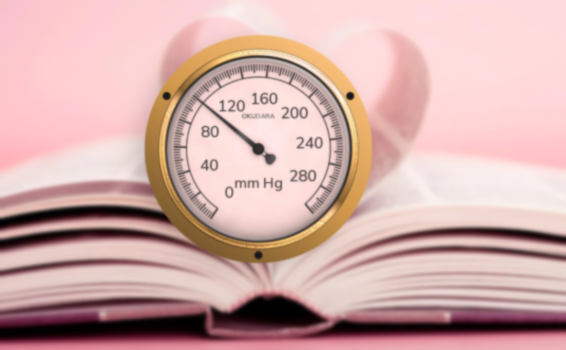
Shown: 100 mmHg
